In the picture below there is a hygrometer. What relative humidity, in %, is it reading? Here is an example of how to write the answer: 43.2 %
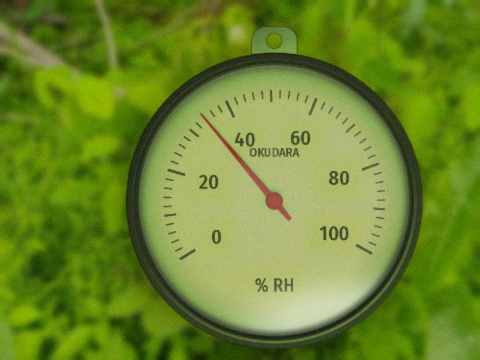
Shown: 34 %
